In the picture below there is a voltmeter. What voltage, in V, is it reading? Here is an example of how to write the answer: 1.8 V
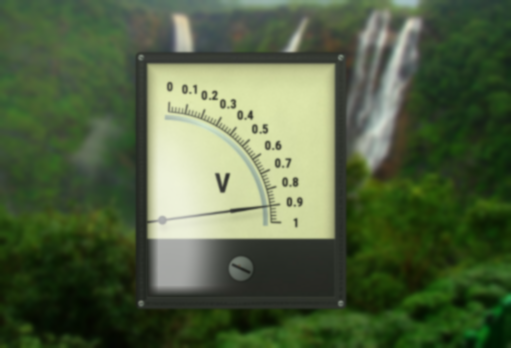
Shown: 0.9 V
